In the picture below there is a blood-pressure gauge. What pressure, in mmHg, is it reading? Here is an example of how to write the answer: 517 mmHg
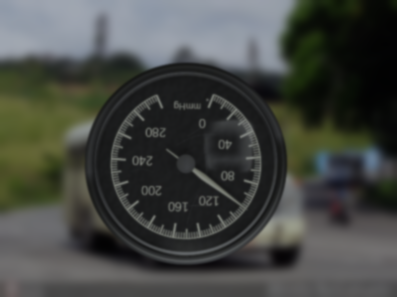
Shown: 100 mmHg
